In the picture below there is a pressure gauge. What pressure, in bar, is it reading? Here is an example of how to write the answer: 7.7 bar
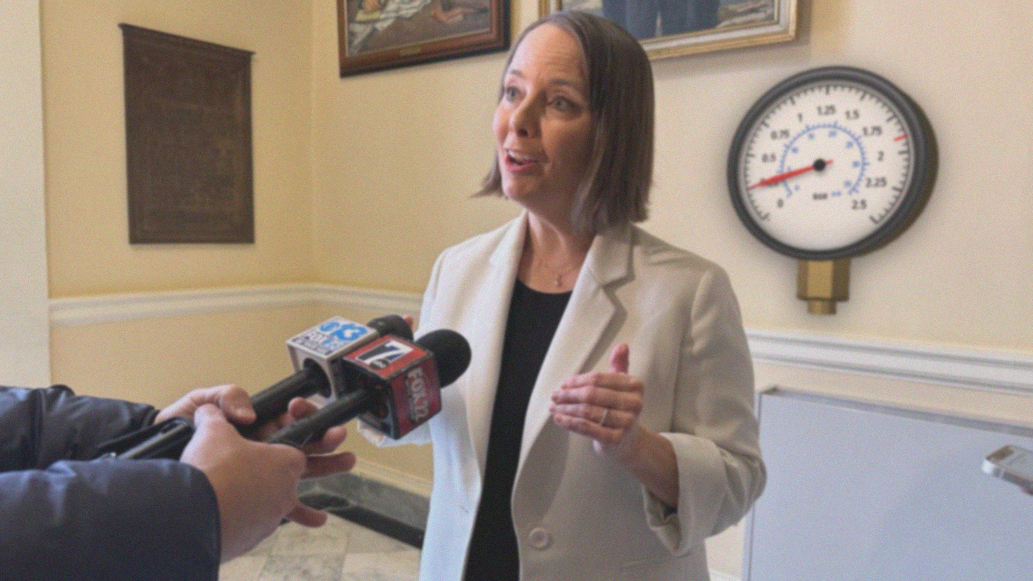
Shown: 0.25 bar
